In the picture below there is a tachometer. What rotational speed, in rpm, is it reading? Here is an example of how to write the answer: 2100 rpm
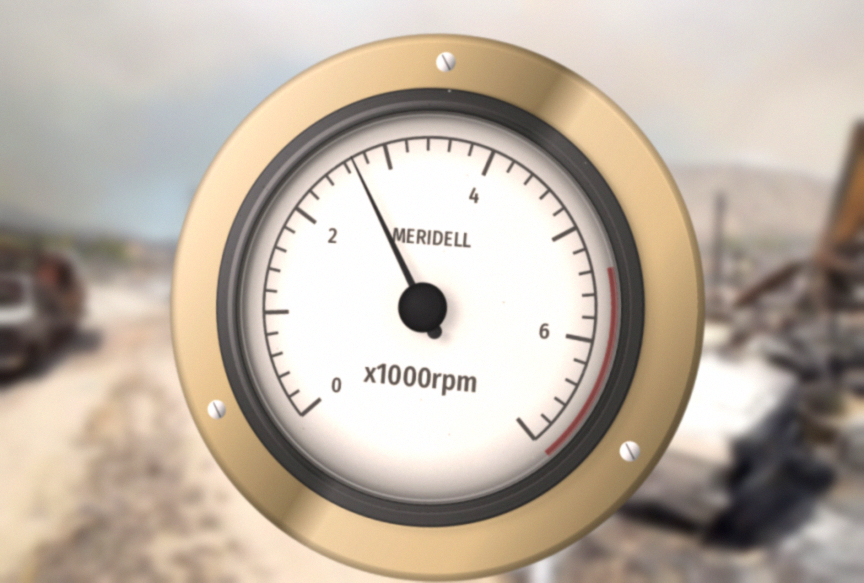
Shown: 2700 rpm
